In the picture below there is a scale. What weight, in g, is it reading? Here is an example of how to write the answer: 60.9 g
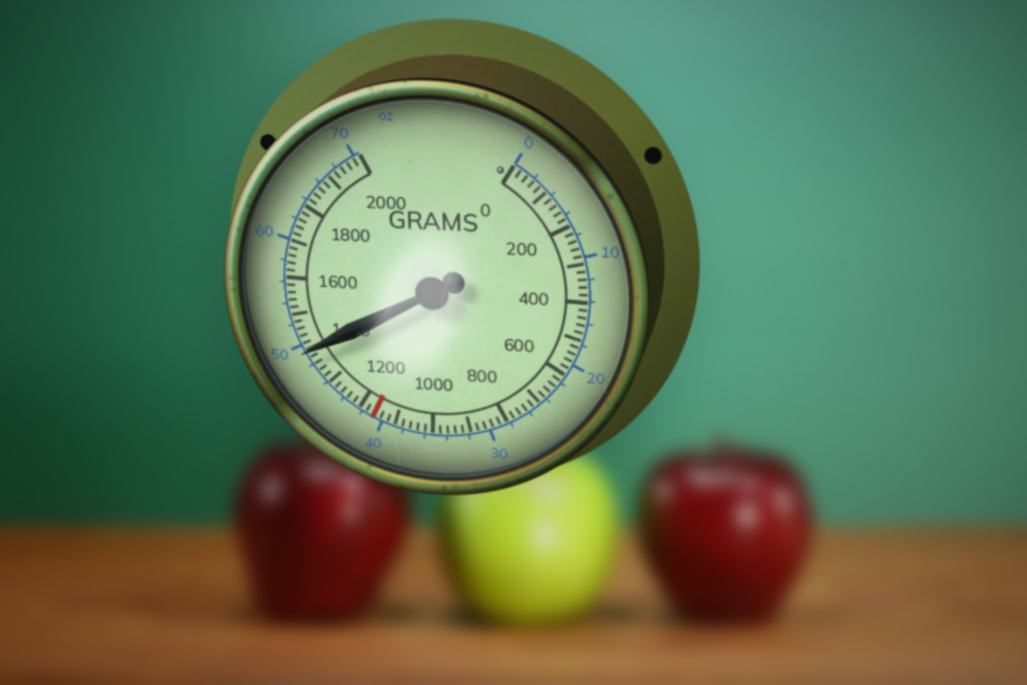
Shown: 1400 g
